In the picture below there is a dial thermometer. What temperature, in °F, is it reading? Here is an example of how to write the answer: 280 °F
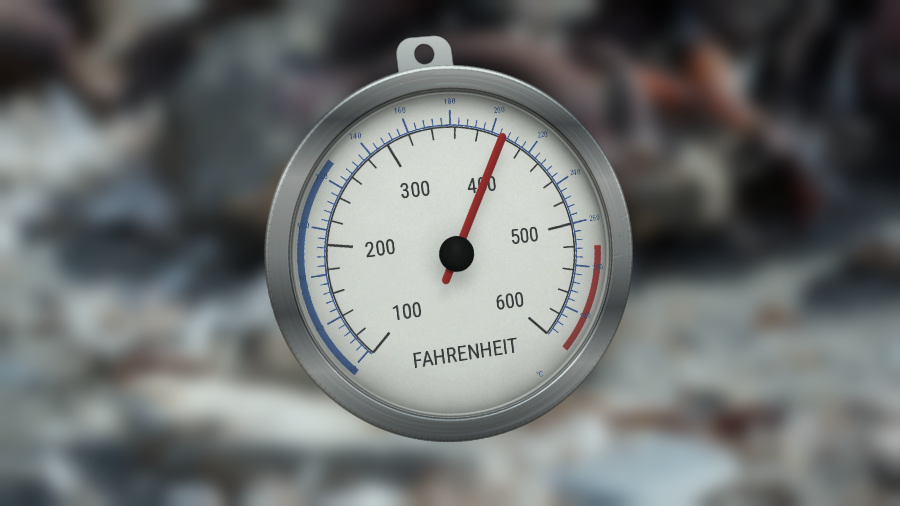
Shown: 400 °F
